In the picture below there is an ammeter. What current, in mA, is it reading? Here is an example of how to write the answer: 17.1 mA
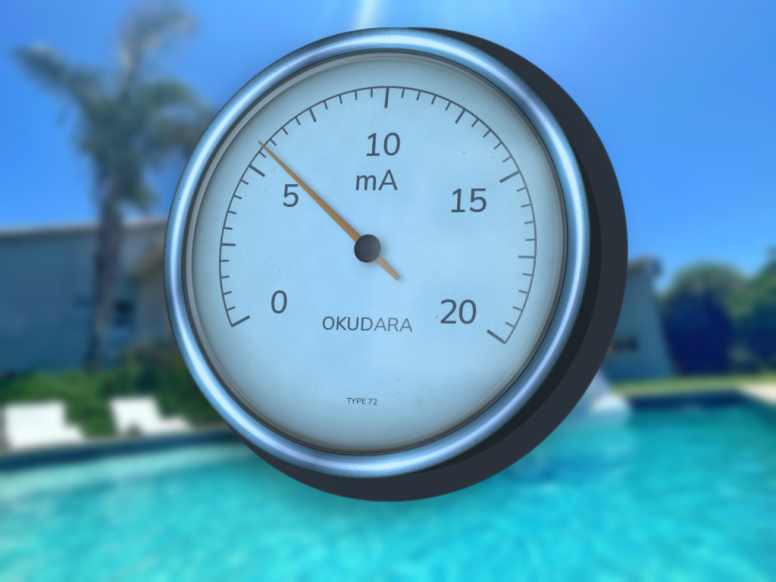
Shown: 5.75 mA
